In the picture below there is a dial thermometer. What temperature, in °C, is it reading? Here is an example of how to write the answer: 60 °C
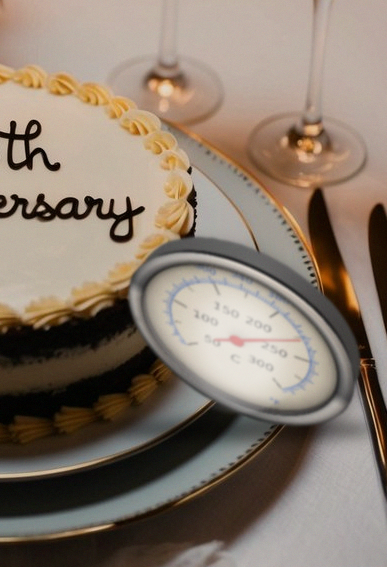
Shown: 225 °C
